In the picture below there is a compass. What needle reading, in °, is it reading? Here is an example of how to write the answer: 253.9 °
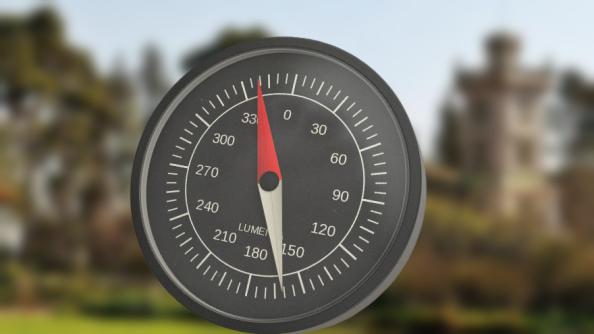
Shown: 340 °
